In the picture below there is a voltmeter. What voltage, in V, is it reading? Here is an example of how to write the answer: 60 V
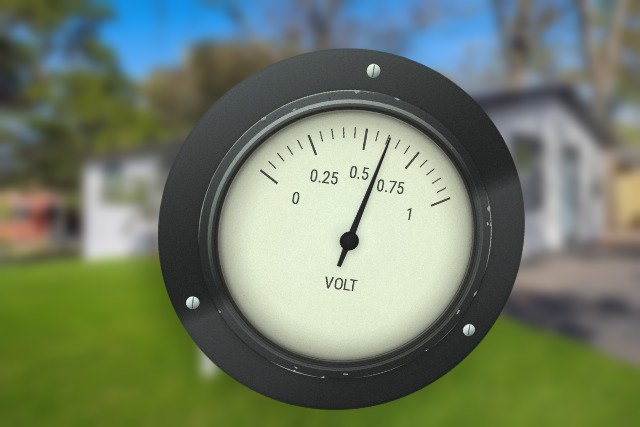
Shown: 0.6 V
